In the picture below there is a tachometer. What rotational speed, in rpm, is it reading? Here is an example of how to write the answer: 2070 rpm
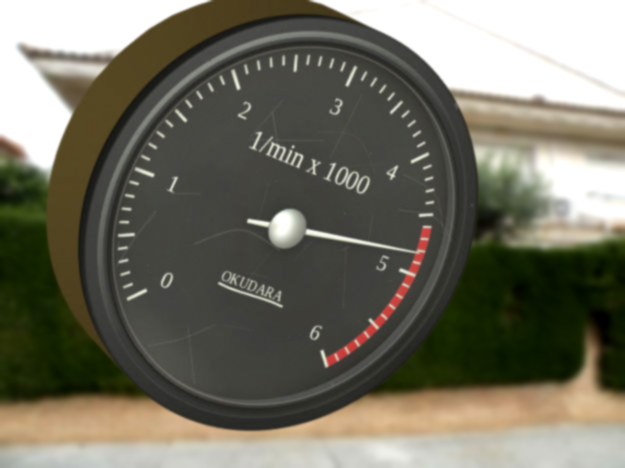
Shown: 4800 rpm
